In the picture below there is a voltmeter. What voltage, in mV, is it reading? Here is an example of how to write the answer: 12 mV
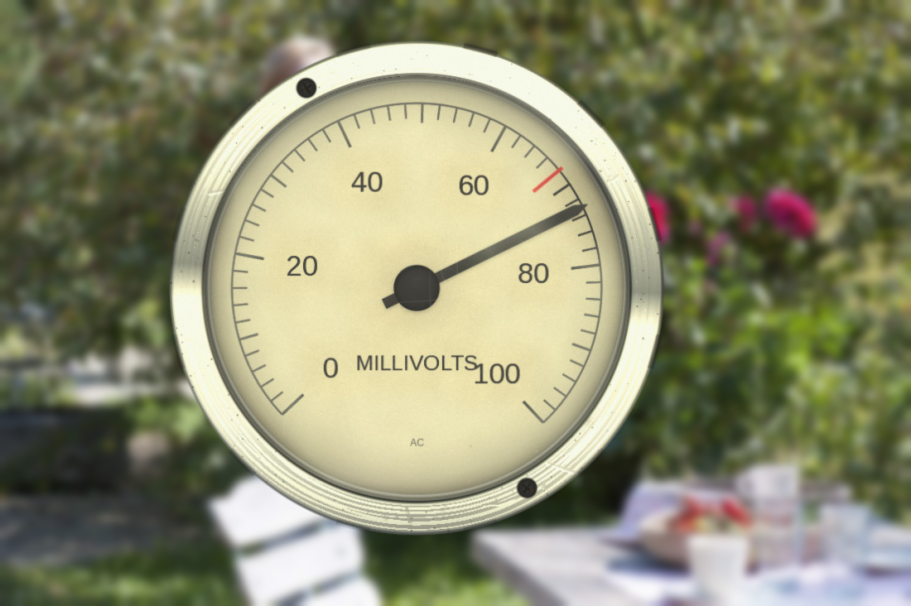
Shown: 73 mV
